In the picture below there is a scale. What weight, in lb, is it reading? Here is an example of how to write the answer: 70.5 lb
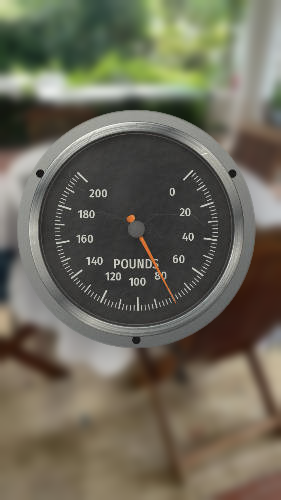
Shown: 80 lb
